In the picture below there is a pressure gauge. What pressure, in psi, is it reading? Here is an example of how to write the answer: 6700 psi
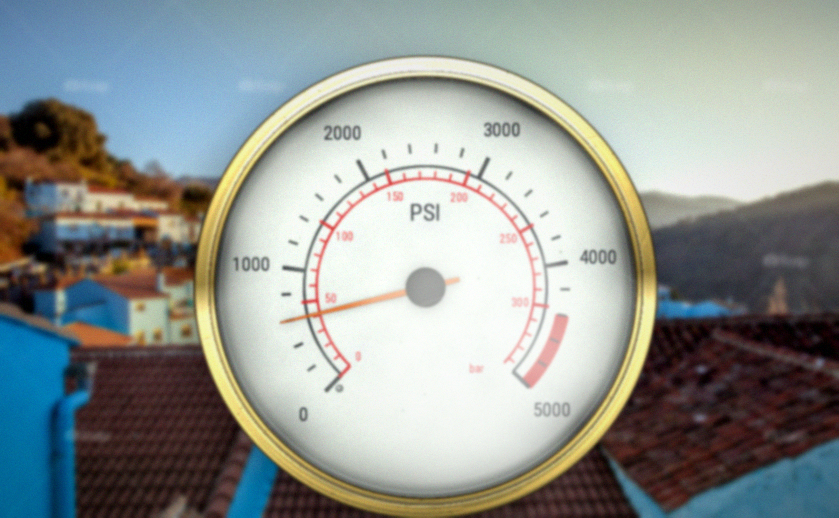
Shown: 600 psi
